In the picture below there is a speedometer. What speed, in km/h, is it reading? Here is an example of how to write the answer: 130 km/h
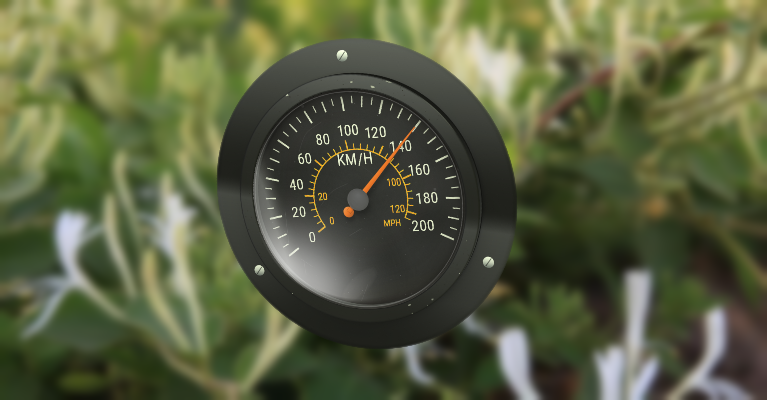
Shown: 140 km/h
